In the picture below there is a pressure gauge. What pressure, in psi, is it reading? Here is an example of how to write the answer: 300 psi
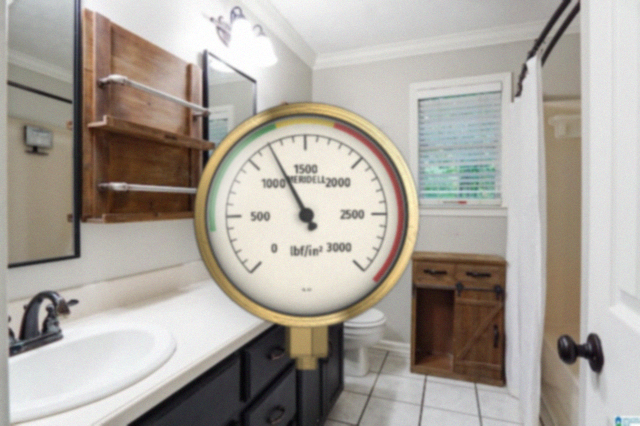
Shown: 1200 psi
